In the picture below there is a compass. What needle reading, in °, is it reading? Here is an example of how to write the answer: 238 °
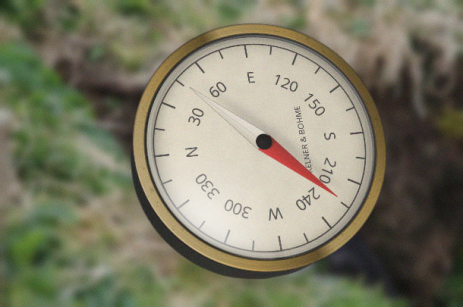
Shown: 225 °
